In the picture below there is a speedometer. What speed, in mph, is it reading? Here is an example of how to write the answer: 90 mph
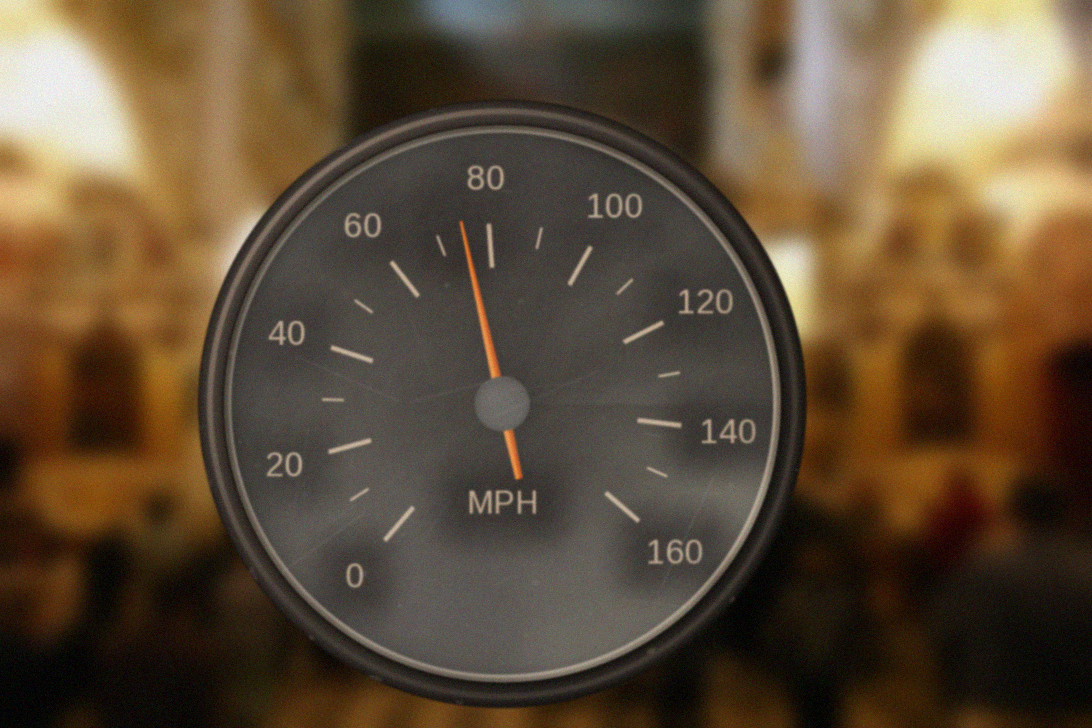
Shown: 75 mph
